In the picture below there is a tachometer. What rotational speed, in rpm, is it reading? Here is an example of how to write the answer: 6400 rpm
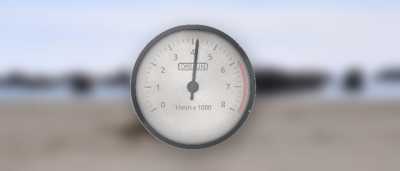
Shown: 4200 rpm
